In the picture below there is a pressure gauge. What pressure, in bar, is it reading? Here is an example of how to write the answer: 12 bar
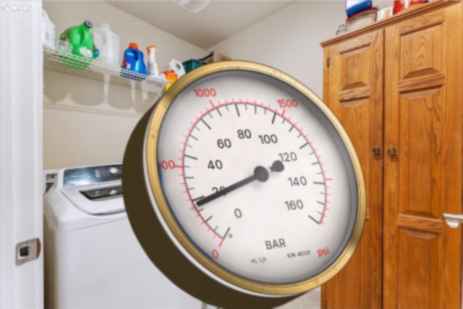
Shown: 17.5 bar
